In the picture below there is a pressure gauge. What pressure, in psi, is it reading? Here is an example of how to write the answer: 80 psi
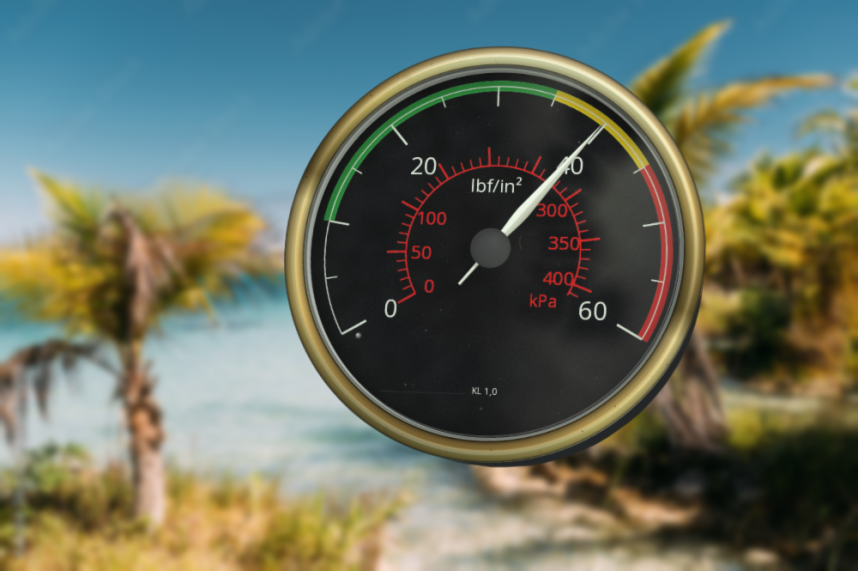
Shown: 40 psi
